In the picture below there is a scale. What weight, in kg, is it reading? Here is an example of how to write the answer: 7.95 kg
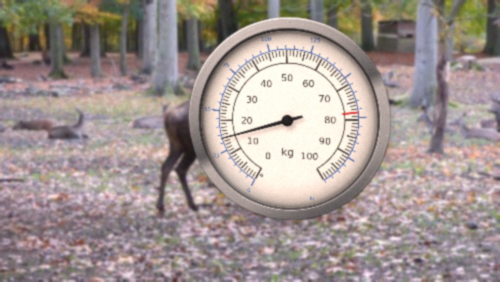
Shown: 15 kg
